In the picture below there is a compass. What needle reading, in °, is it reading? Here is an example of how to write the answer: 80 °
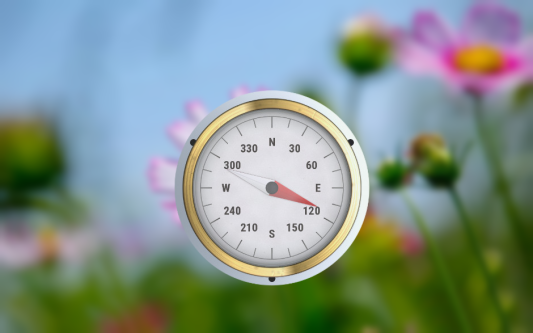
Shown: 112.5 °
